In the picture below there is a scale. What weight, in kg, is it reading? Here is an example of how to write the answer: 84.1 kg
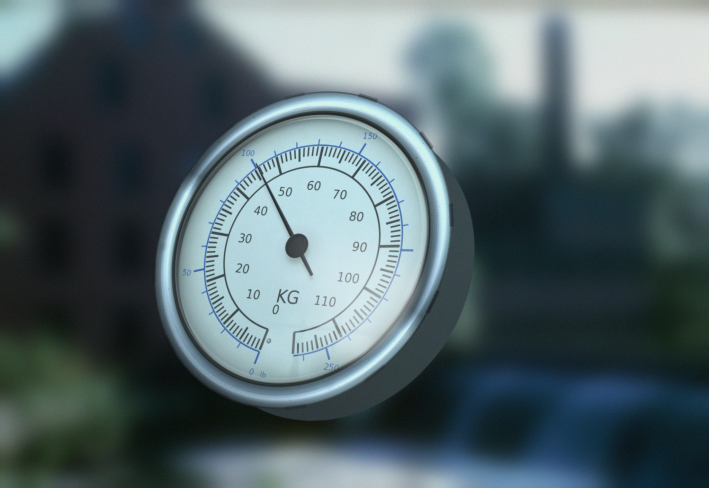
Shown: 46 kg
